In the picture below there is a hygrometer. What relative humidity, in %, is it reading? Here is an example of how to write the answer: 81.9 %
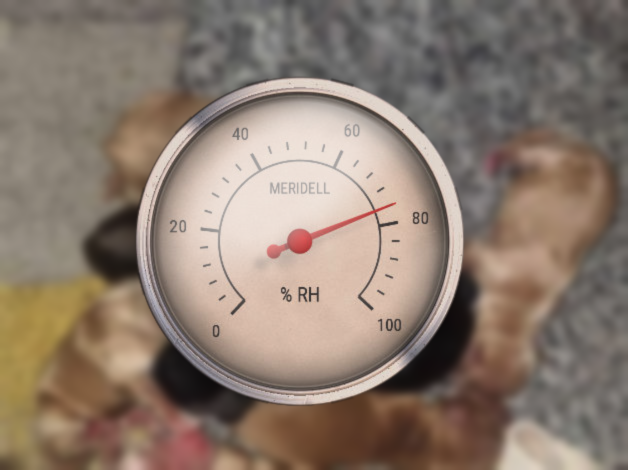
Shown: 76 %
